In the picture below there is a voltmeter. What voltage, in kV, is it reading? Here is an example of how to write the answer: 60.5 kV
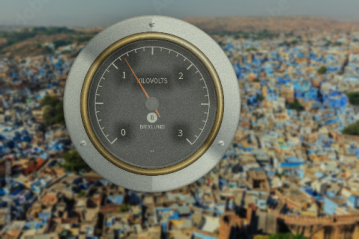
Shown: 1.15 kV
